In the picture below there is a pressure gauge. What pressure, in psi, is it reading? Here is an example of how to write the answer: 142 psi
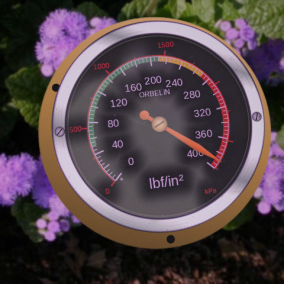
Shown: 390 psi
